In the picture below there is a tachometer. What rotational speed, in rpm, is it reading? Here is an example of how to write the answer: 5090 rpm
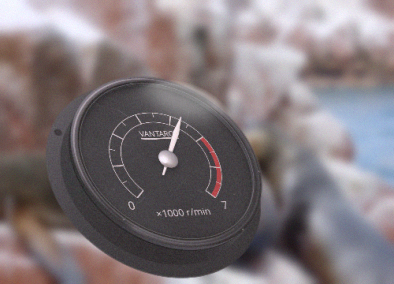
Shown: 4250 rpm
